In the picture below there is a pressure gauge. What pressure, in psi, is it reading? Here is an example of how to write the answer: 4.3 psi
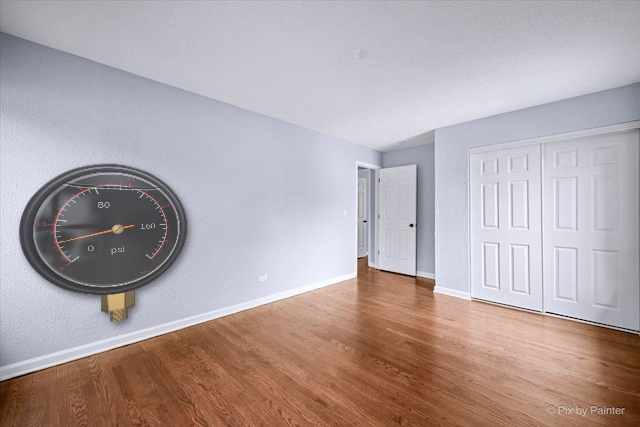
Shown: 20 psi
